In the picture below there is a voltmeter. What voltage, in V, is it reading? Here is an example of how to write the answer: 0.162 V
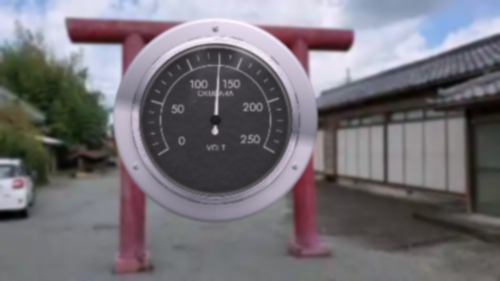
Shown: 130 V
